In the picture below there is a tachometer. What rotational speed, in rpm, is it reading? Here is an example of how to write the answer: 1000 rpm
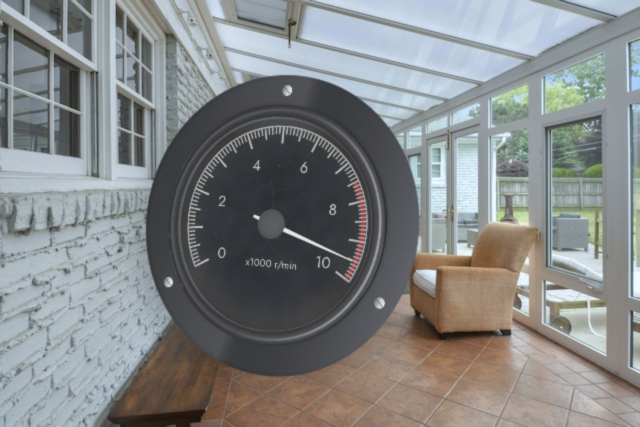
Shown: 9500 rpm
